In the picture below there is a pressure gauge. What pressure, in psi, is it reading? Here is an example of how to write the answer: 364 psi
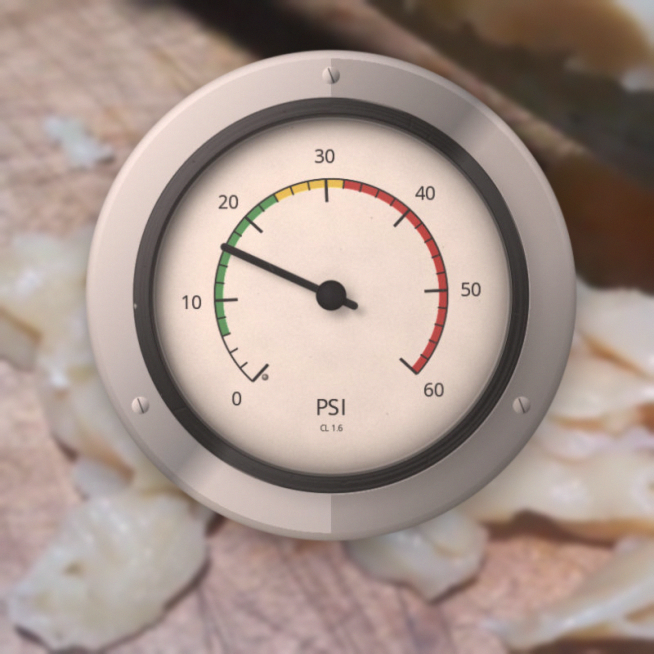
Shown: 16 psi
